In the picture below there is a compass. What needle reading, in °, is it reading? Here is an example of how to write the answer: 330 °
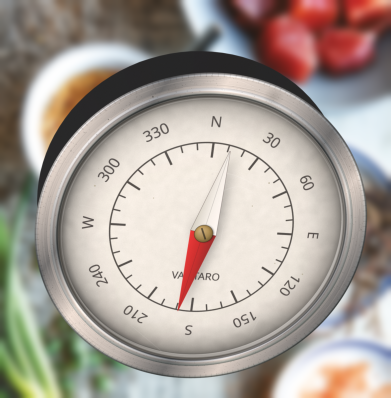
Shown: 190 °
